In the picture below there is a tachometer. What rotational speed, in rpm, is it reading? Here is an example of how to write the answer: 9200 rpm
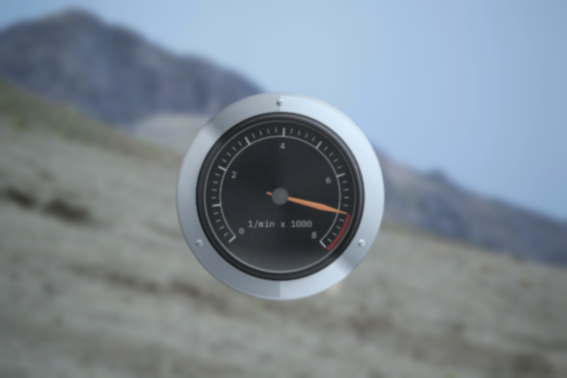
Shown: 7000 rpm
